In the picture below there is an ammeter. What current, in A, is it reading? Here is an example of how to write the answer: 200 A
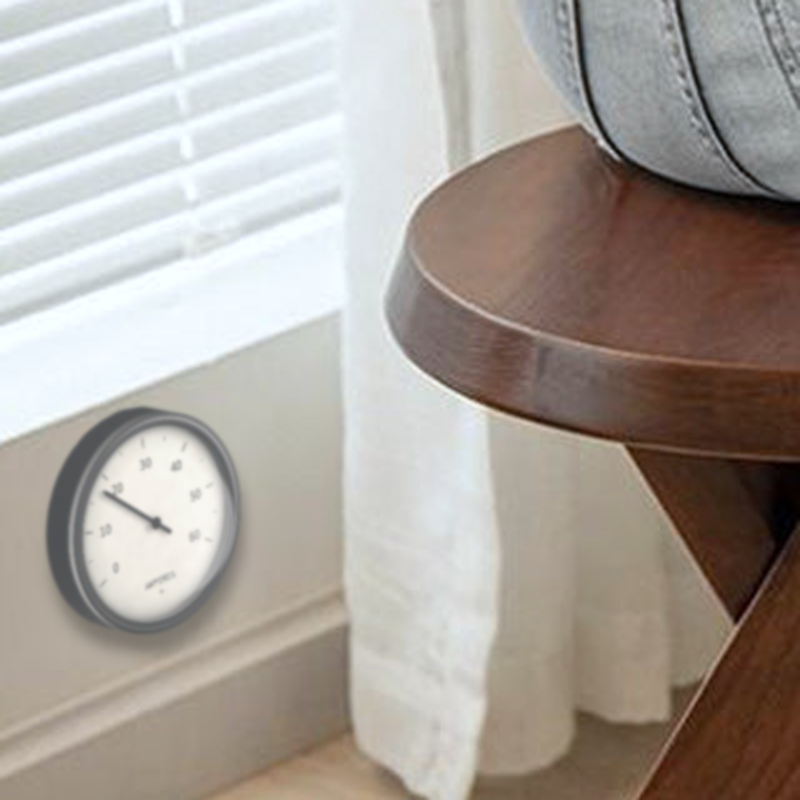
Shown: 17.5 A
